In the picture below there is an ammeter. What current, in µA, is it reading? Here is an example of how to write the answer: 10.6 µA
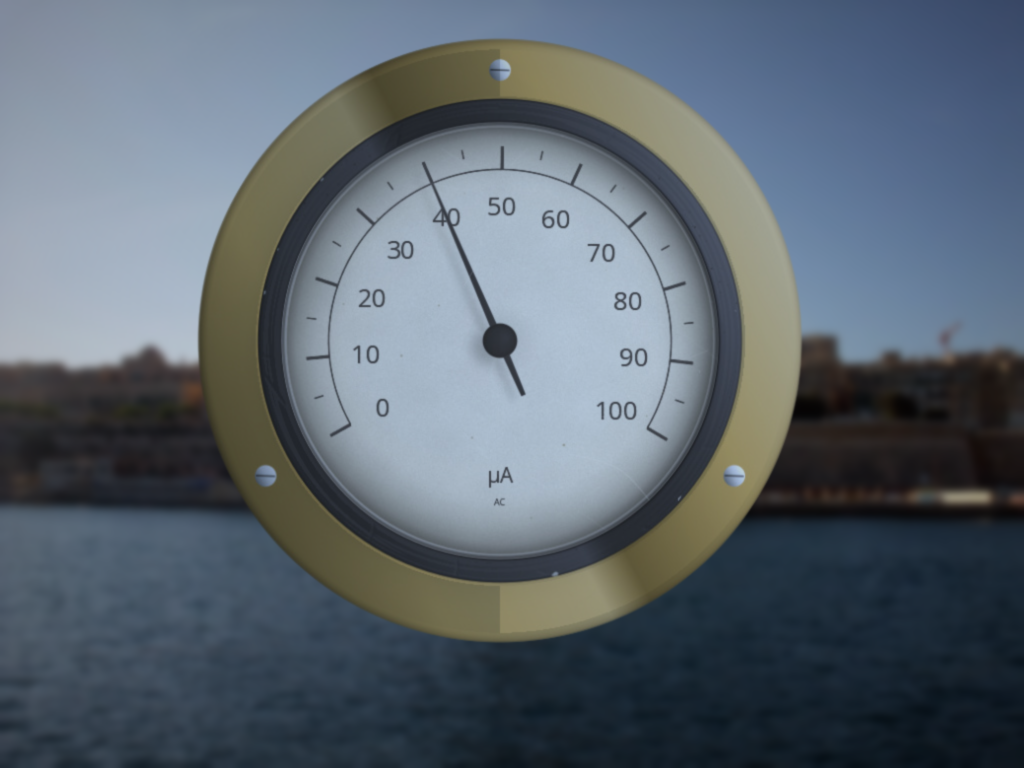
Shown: 40 µA
